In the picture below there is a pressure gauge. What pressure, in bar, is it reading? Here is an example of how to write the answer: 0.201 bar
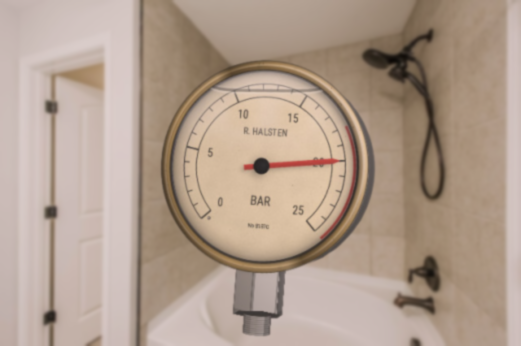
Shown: 20 bar
